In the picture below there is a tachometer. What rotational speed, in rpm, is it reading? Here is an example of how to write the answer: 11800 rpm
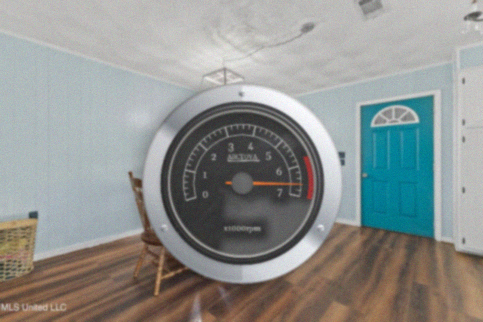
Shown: 6600 rpm
